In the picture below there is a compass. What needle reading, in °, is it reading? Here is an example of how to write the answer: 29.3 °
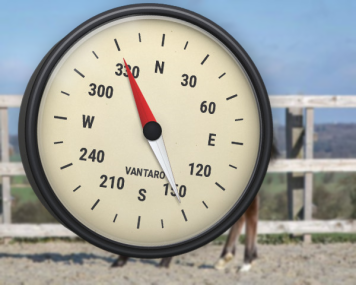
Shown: 330 °
